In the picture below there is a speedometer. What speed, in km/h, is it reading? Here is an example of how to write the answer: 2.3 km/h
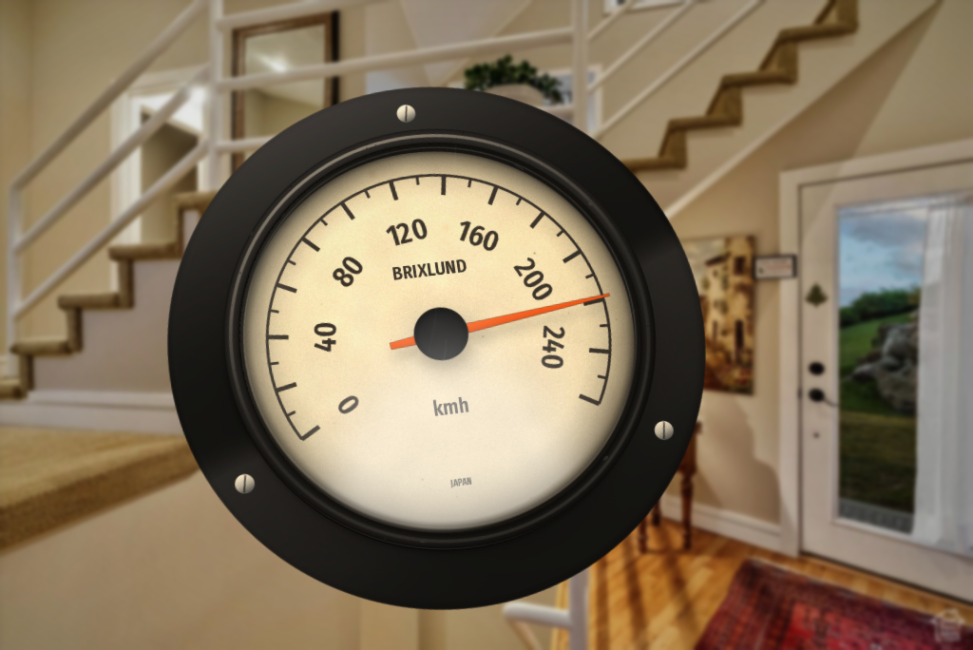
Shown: 220 km/h
